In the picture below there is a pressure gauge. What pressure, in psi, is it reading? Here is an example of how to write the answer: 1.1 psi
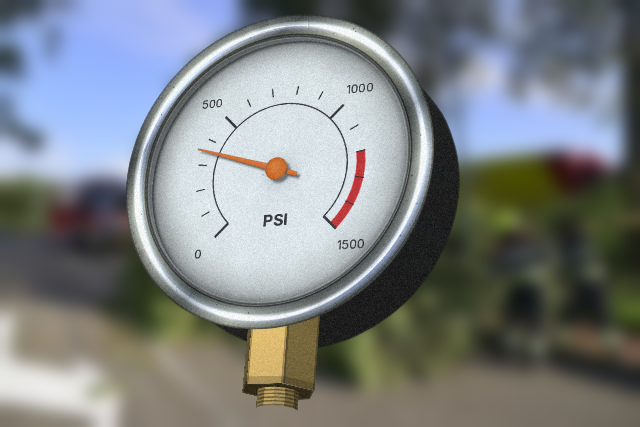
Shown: 350 psi
